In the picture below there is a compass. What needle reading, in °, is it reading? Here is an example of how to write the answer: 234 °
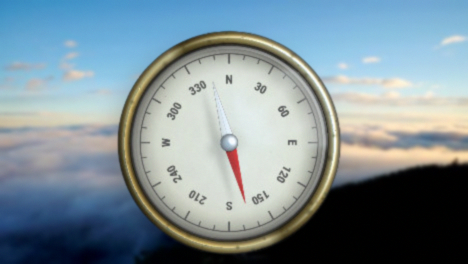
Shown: 165 °
